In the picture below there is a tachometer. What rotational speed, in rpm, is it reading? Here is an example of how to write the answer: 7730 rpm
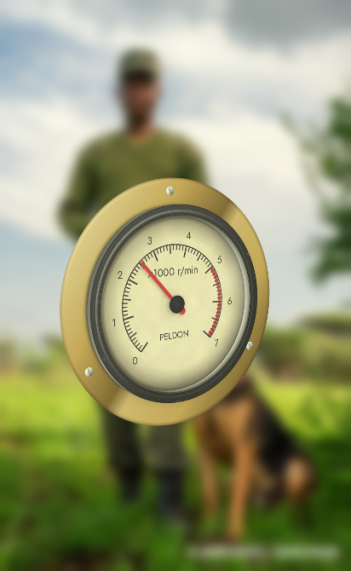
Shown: 2500 rpm
